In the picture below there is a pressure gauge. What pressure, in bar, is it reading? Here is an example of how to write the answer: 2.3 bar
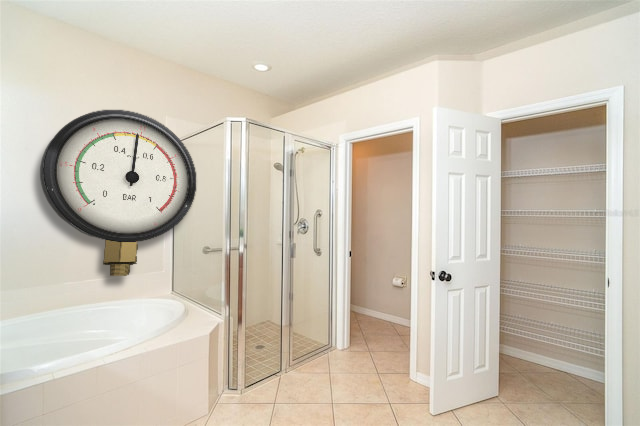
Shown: 0.5 bar
